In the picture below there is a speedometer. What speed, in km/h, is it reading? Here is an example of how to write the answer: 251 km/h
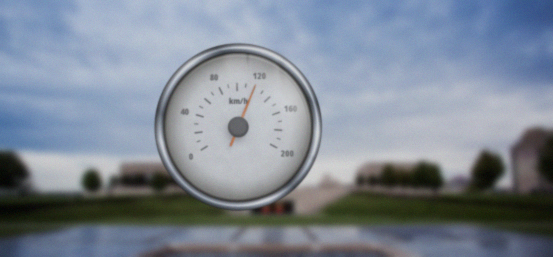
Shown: 120 km/h
